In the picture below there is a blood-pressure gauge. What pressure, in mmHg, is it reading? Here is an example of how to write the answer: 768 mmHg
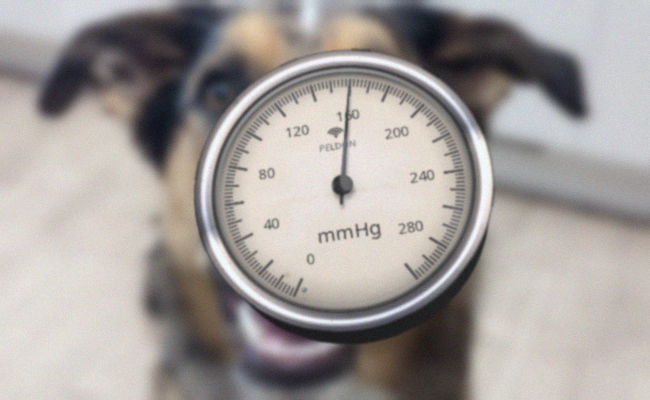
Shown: 160 mmHg
